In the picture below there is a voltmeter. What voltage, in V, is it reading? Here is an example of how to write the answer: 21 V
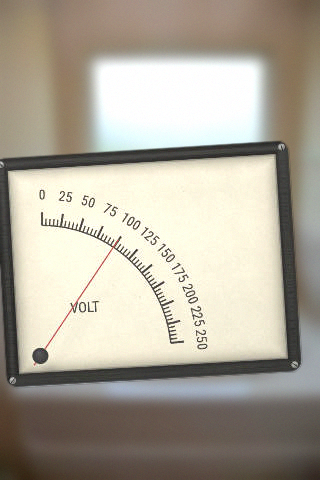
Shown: 100 V
